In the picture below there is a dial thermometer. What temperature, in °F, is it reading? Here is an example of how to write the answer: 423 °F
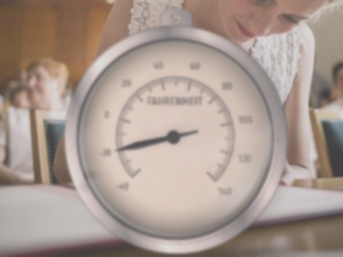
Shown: -20 °F
